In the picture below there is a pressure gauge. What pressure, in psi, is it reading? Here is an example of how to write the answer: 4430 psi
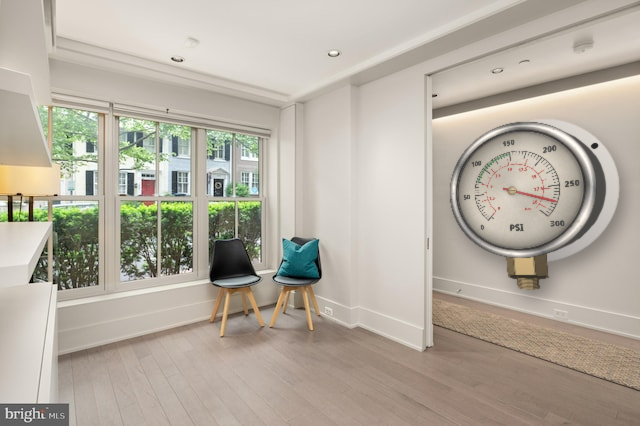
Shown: 275 psi
